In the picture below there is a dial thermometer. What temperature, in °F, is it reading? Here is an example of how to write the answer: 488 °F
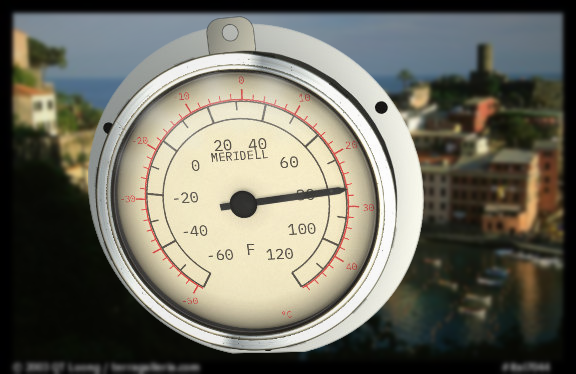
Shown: 80 °F
